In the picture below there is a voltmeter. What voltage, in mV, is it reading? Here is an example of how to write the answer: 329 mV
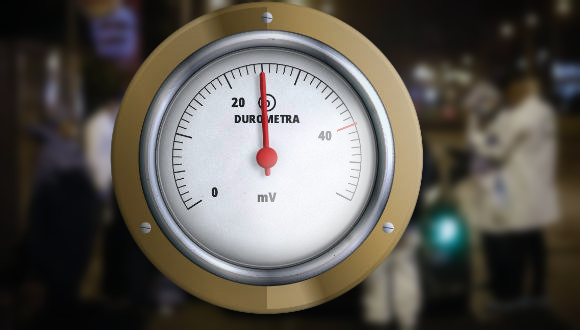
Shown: 25 mV
